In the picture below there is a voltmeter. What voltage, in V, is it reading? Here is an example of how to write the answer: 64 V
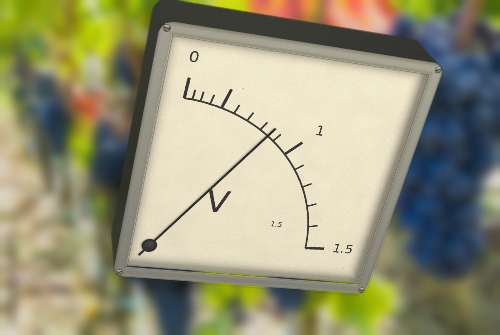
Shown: 0.85 V
